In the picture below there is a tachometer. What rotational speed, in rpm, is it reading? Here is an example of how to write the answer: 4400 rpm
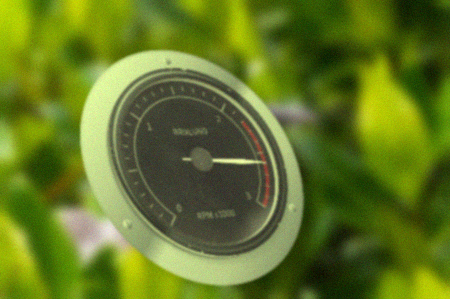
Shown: 2600 rpm
